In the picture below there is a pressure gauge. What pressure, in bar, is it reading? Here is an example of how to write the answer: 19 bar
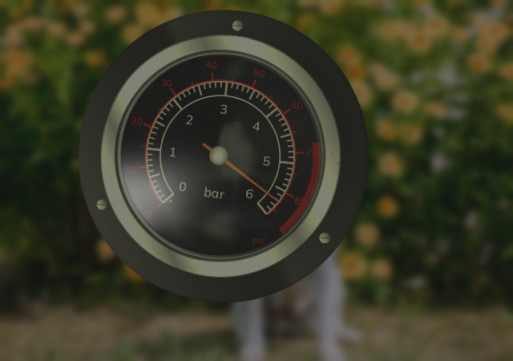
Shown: 5.7 bar
